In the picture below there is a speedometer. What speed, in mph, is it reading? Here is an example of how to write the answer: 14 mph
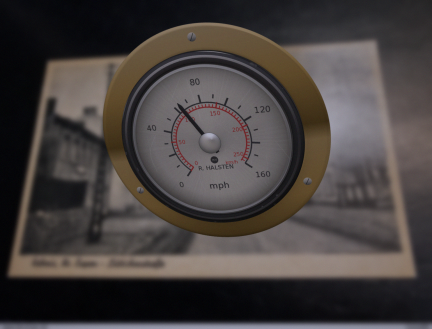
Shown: 65 mph
